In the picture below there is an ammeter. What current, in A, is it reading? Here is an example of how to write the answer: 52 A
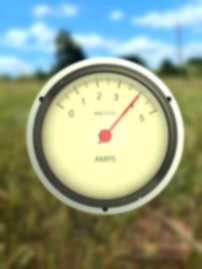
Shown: 4 A
